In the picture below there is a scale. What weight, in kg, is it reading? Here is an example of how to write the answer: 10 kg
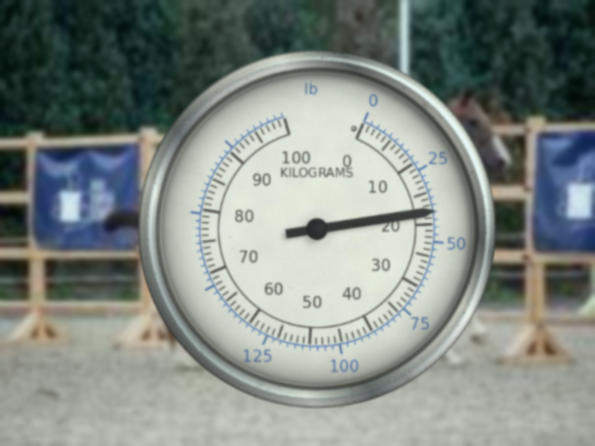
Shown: 18 kg
